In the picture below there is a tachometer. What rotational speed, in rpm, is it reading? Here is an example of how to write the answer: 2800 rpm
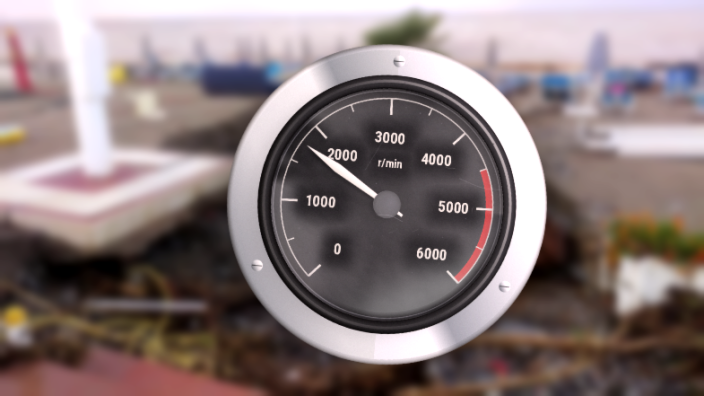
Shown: 1750 rpm
